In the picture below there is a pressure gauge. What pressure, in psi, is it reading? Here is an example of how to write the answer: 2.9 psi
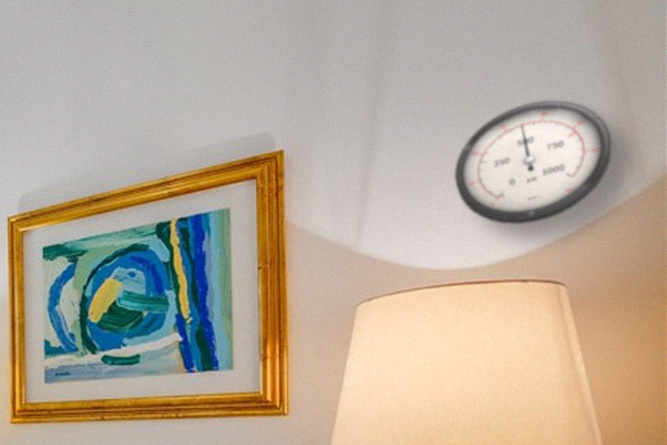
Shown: 500 psi
